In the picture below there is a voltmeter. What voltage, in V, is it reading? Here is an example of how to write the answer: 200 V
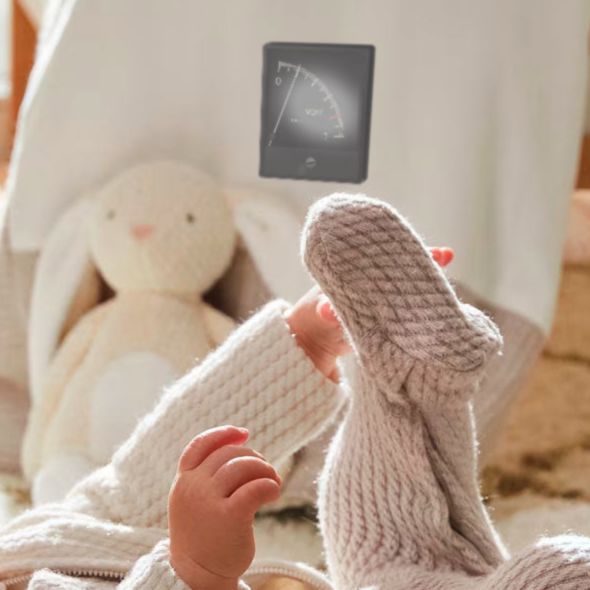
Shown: 0.2 V
